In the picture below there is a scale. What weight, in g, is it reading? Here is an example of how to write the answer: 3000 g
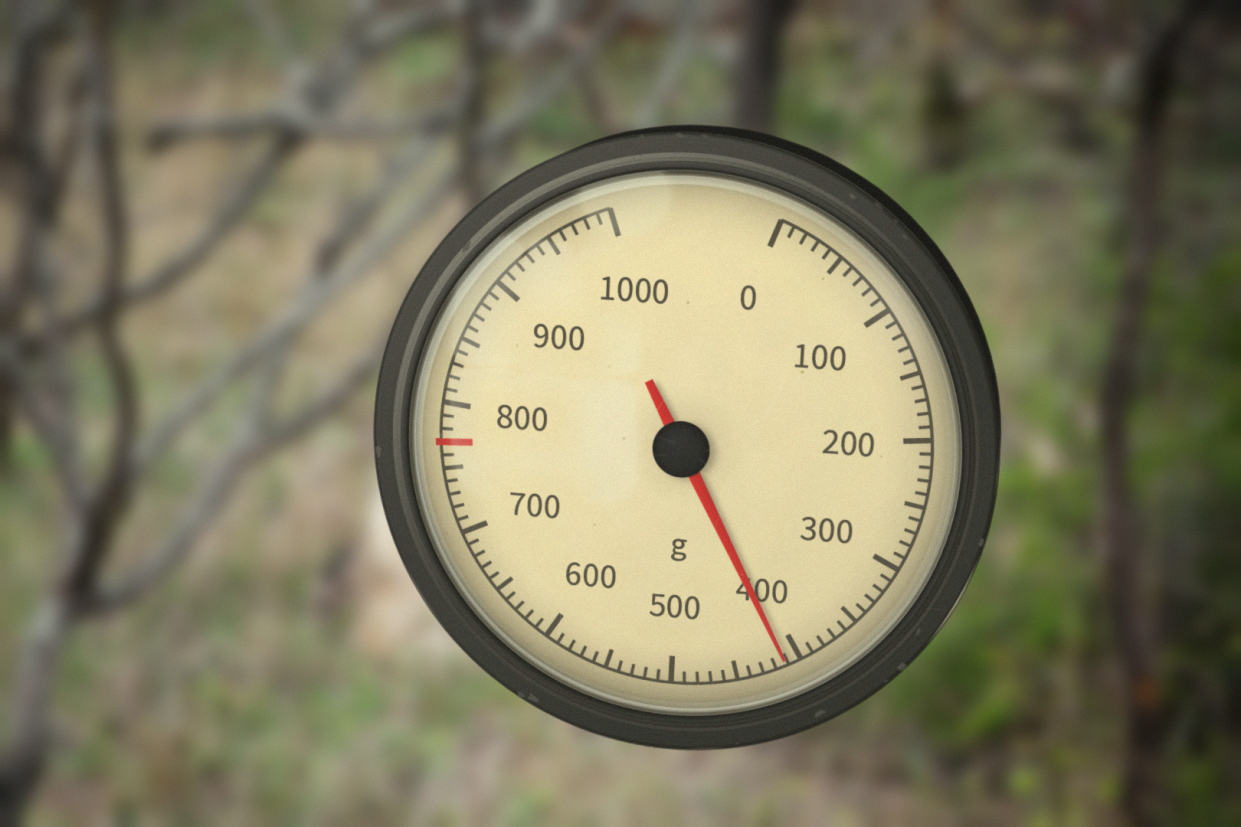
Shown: 410 g
